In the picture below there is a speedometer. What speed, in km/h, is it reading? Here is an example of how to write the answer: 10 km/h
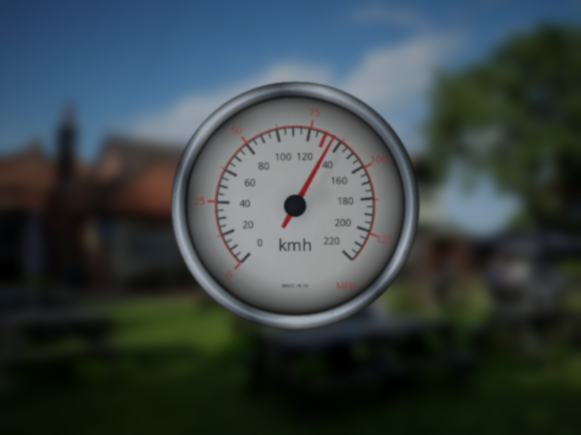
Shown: 135 km/h
